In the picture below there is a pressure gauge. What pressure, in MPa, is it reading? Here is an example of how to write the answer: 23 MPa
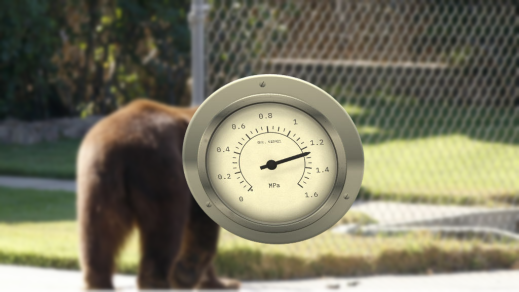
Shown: 1.25 MPa
